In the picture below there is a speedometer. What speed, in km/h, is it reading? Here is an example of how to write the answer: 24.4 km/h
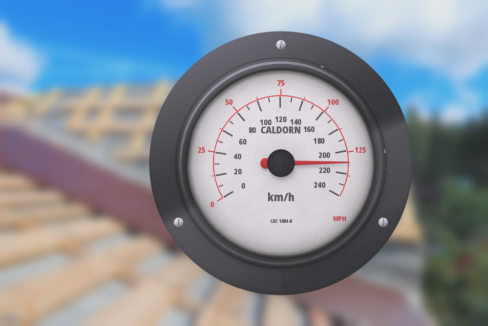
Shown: 210 km/h
